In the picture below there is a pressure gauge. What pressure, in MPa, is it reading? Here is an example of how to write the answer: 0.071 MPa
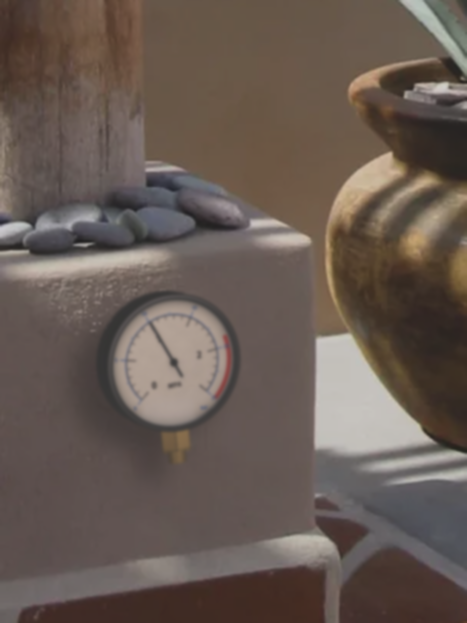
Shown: 1 MPa
